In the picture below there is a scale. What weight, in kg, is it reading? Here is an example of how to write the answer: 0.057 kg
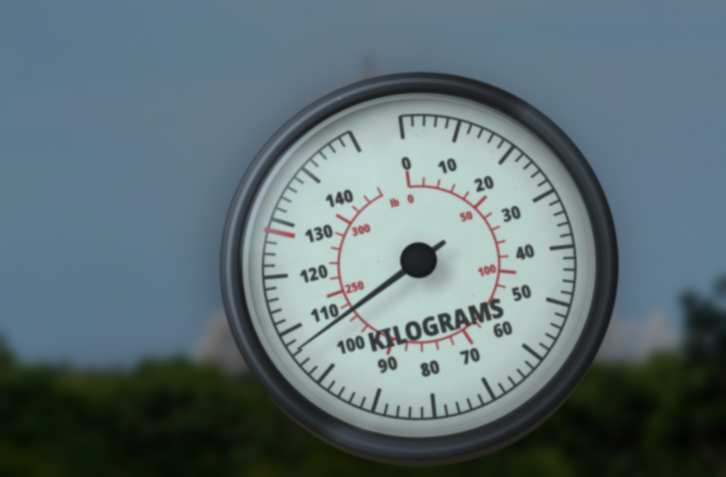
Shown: 106 kg
